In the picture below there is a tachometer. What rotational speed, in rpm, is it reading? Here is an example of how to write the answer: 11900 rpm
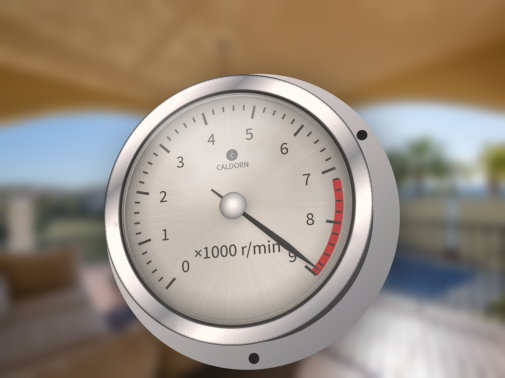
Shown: 8900 rpm
